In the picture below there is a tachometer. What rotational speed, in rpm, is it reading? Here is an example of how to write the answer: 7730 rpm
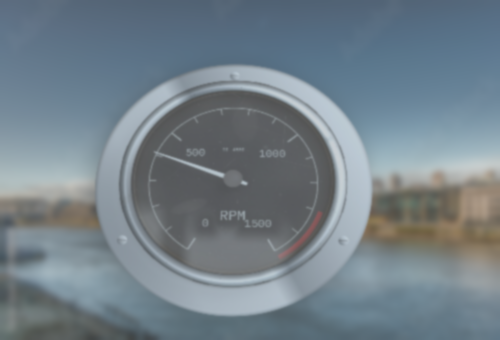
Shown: 400 rpm
